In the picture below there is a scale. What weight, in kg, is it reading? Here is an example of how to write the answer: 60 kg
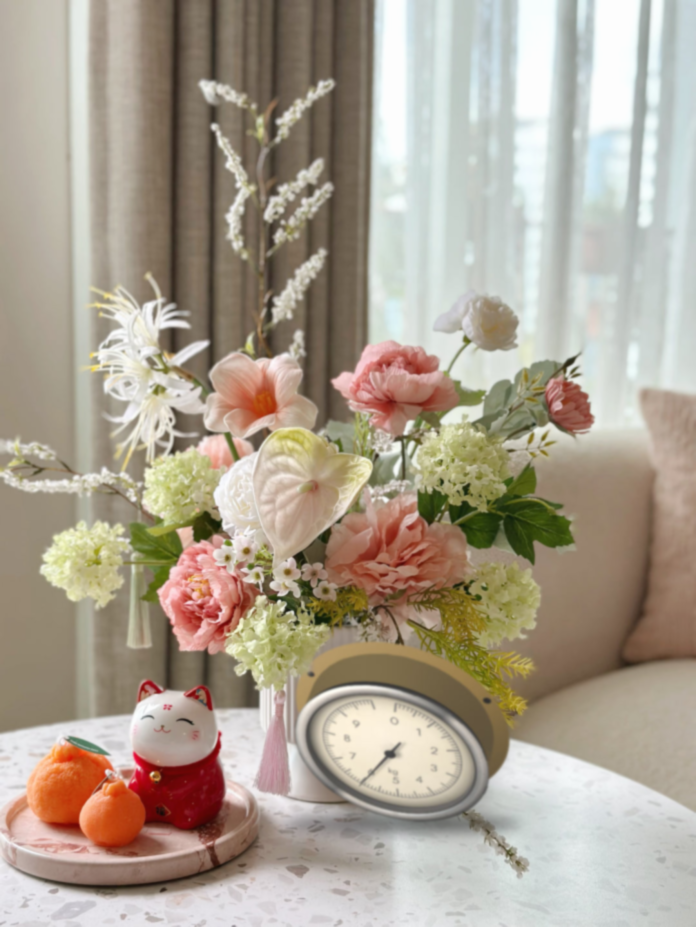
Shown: 6 kg
